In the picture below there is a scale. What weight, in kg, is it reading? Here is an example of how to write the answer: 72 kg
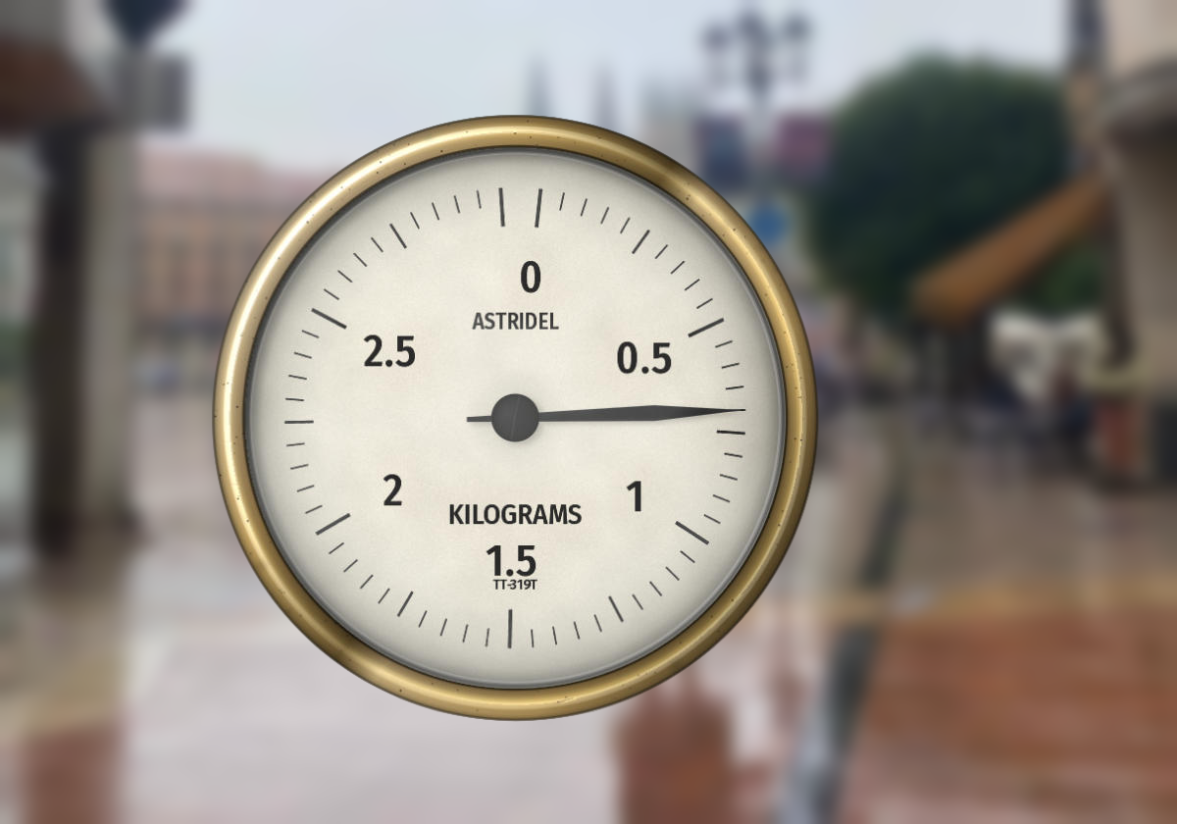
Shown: 0.7 kg
